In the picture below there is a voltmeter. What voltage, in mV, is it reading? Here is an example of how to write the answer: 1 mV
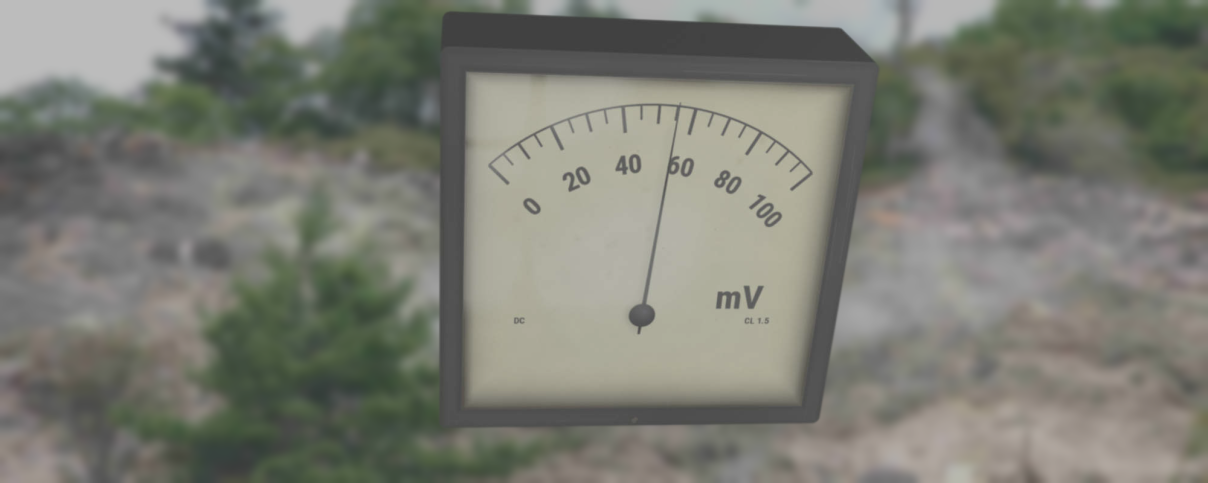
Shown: 55 mV
